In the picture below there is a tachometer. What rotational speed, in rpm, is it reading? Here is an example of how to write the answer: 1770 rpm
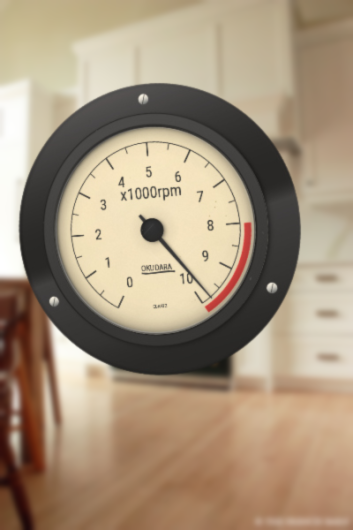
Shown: 9750 rpm
